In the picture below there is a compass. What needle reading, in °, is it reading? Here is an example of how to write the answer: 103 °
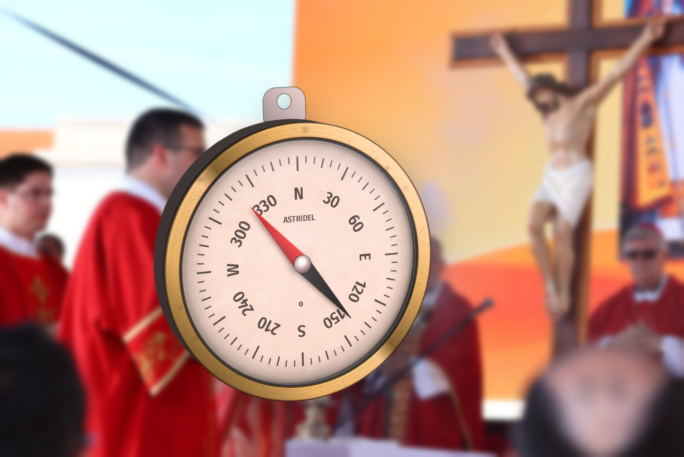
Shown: 320 °
